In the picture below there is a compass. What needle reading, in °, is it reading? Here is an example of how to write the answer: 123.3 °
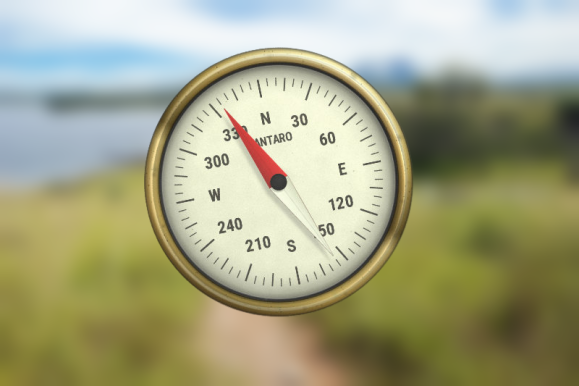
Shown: 335 °
